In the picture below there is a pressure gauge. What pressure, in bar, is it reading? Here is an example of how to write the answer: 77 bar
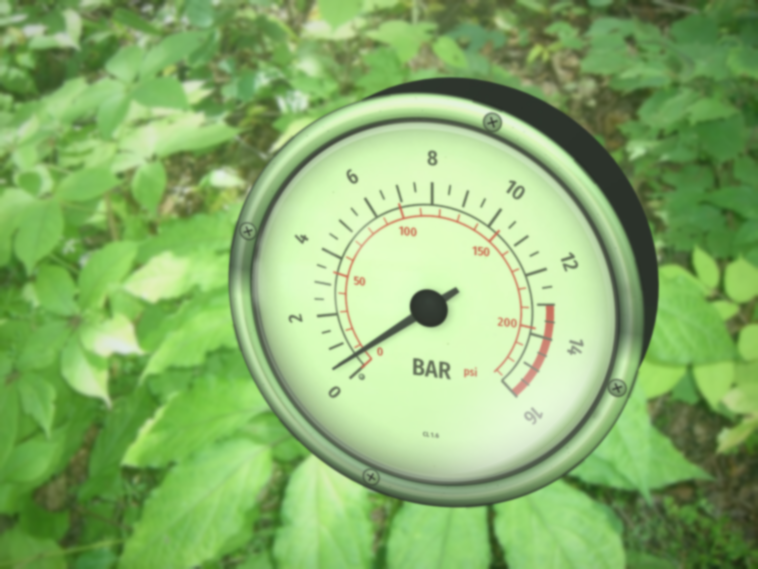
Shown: 0.5 bar
